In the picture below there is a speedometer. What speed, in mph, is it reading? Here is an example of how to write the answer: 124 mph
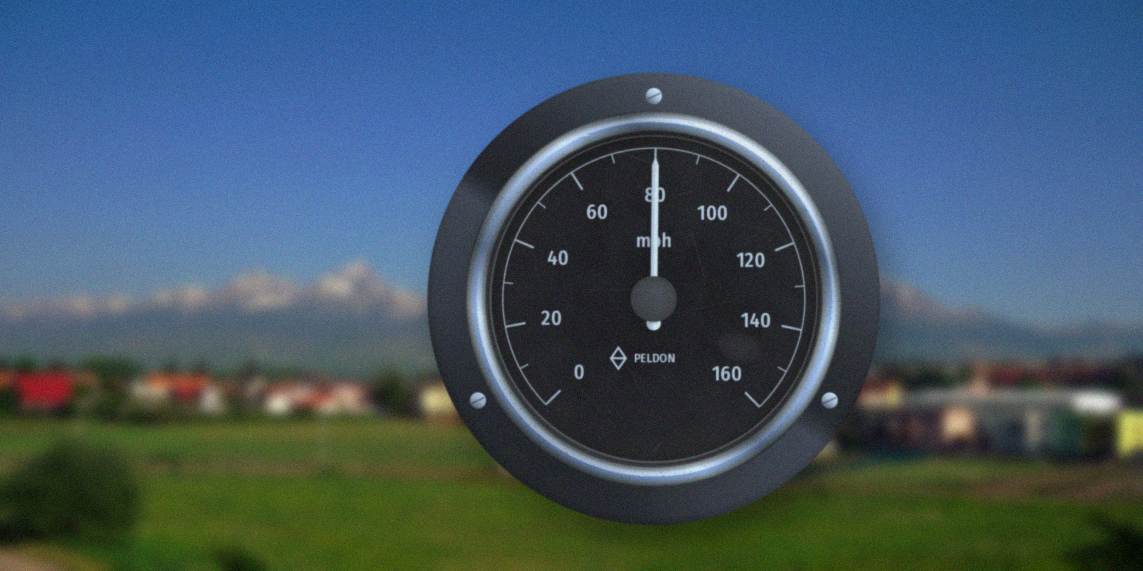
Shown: 80 mph
